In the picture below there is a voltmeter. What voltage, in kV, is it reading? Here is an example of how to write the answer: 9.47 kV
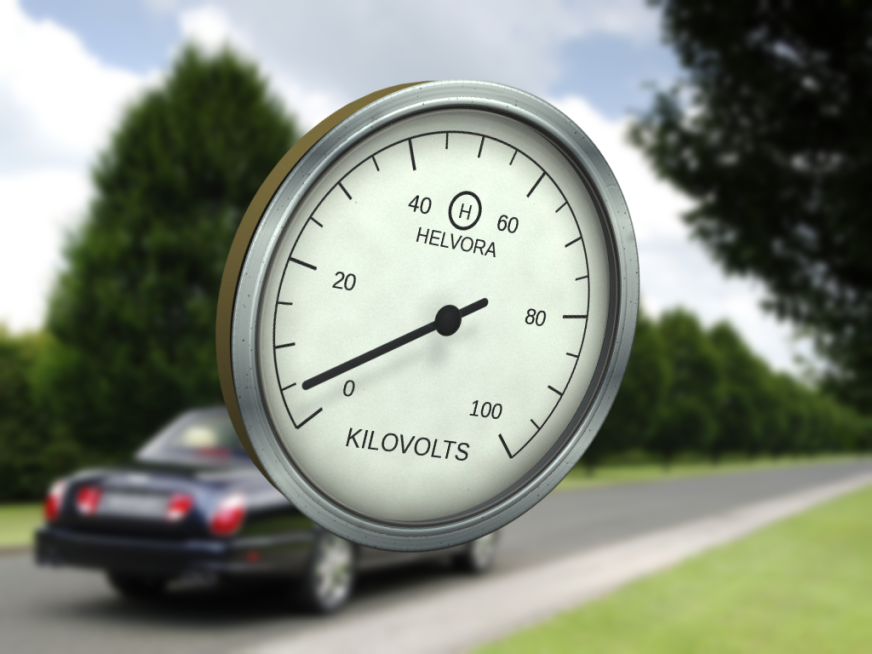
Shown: 5 kV
